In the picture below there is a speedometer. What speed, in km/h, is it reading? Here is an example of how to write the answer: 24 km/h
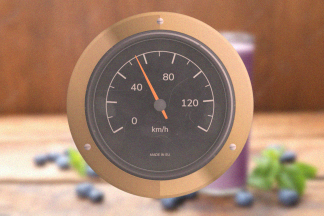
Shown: 55 km/h
